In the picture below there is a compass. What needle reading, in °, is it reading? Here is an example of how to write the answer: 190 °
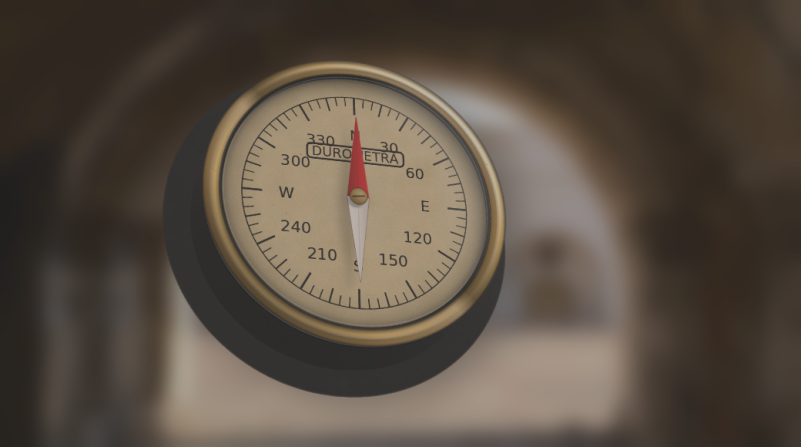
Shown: 0 °
